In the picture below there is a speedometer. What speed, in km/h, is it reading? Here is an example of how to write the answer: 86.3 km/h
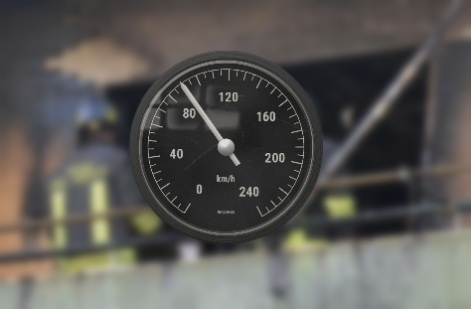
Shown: 90 km/h
